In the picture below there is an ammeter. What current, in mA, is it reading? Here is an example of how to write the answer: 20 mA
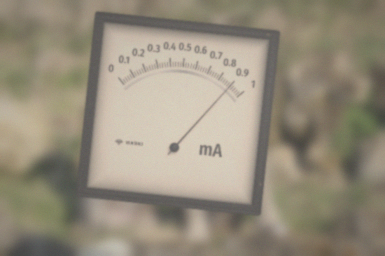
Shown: 0.9 mA
